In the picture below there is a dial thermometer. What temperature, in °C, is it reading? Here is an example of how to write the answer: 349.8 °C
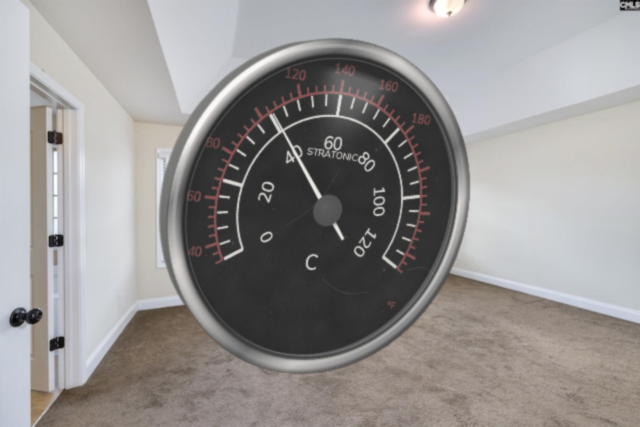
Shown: 40 °C
